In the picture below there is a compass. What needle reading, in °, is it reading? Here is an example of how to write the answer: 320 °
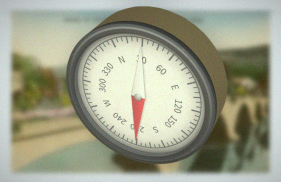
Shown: 210 °
